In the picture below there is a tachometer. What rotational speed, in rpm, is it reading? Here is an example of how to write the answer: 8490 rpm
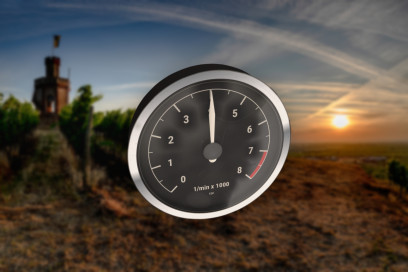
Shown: 4000 rpm
